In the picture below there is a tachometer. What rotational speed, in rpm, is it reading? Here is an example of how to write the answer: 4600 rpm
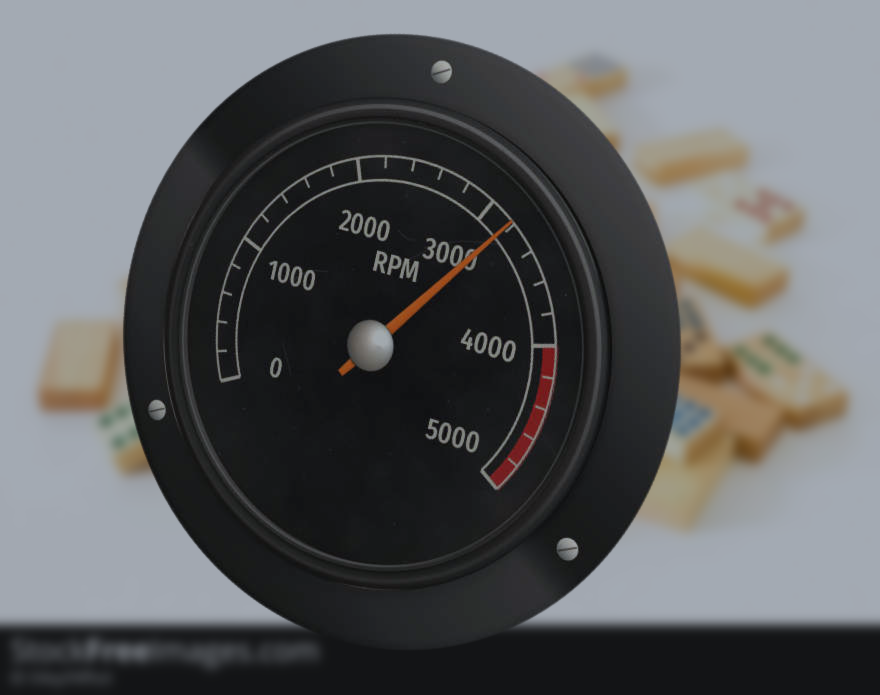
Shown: 3200 rpm
